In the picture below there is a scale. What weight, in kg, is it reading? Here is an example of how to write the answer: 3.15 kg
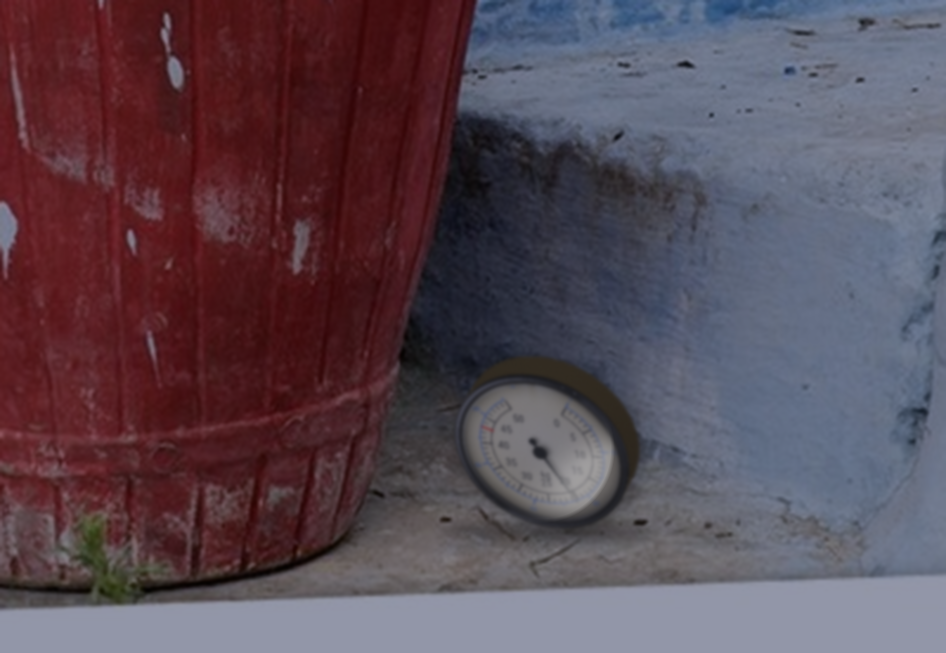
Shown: 20 kg
